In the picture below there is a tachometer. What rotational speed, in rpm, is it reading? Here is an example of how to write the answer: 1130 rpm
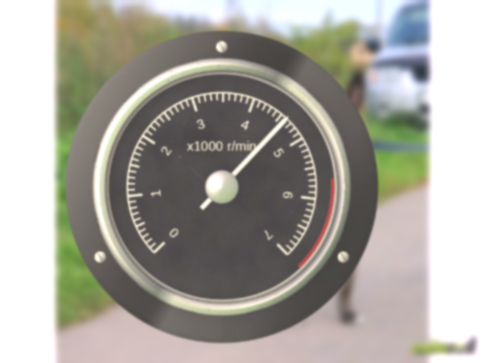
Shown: 4600 rpm
